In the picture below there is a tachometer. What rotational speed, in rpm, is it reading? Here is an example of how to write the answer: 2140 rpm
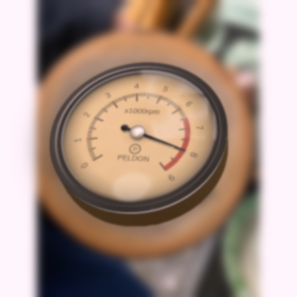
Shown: 8000 rpm
